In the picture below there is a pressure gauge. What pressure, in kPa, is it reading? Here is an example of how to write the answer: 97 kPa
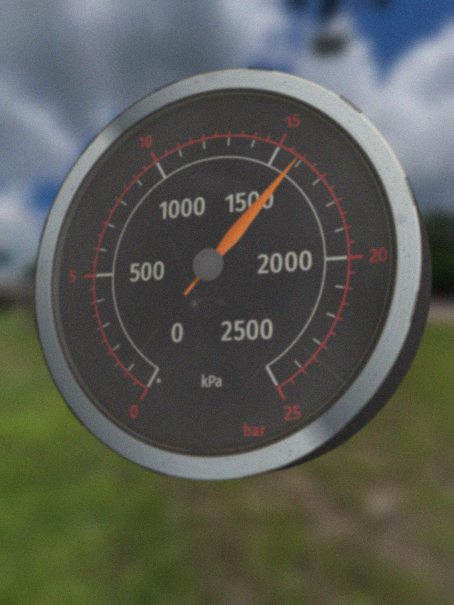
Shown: 1600 kPa
